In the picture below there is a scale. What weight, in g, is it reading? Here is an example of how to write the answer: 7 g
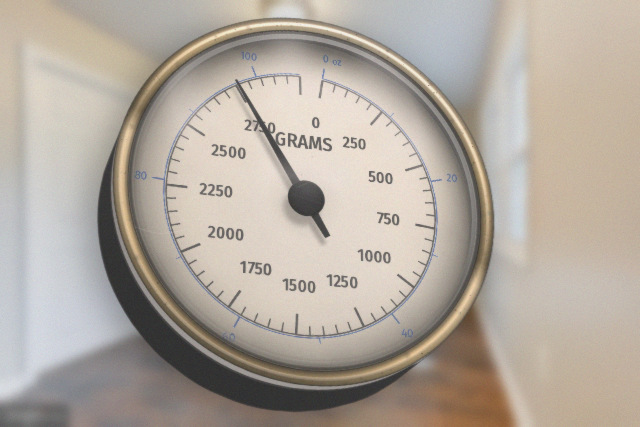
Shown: 2750 g
